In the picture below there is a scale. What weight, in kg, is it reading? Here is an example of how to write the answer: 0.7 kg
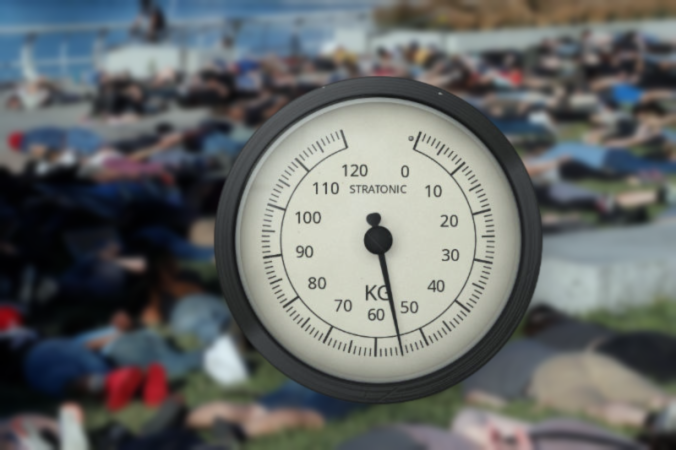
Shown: 55 kg
